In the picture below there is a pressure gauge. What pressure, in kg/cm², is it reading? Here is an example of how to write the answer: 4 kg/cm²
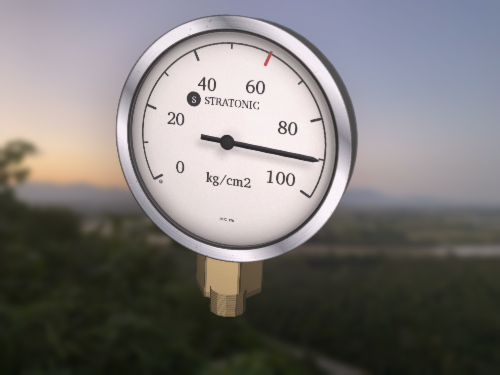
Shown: 90 kg/cm²
